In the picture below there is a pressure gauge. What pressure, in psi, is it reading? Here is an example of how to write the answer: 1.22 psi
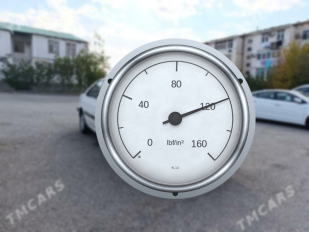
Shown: 120 psi
